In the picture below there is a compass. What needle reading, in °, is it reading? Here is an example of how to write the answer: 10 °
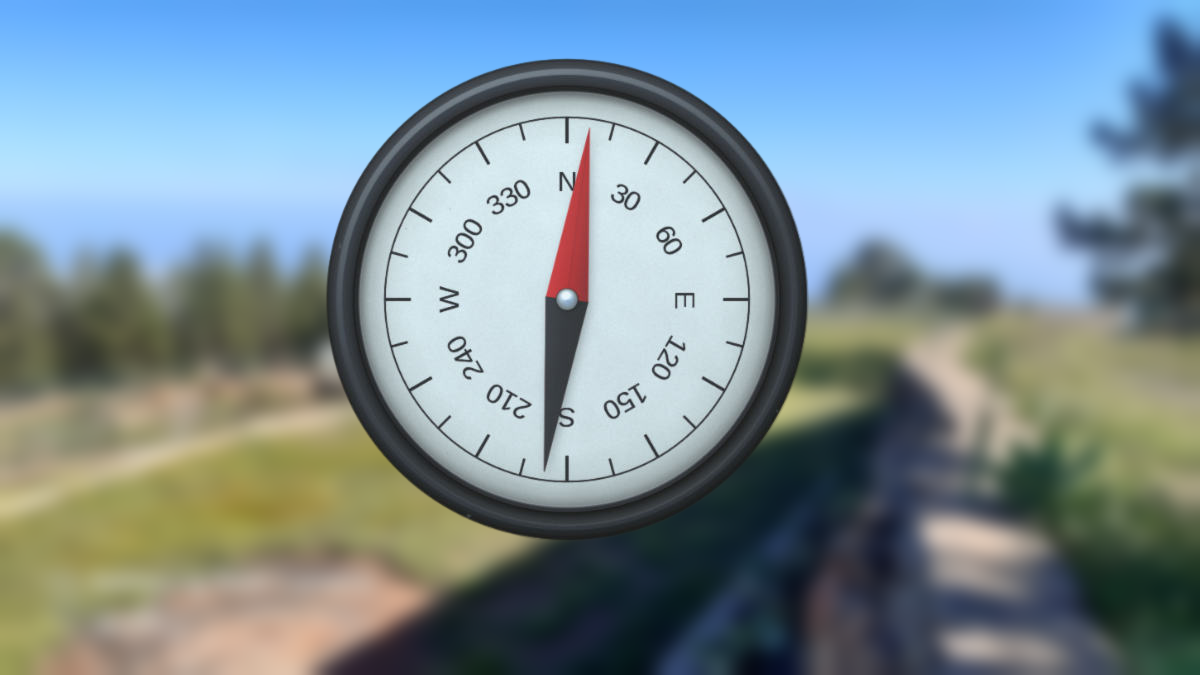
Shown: 7.5 °
